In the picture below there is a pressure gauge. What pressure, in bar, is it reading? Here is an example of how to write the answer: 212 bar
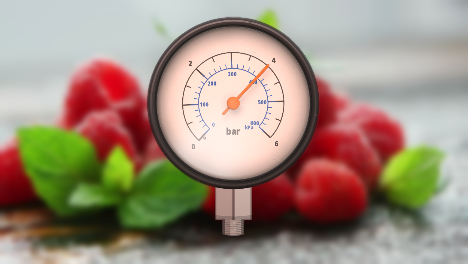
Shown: 4 bar
